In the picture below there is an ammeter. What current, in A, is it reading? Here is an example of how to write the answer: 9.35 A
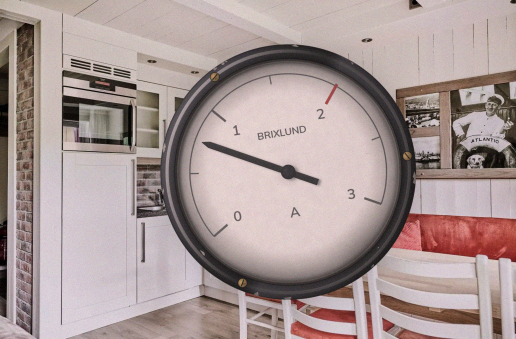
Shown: 0.75 A
